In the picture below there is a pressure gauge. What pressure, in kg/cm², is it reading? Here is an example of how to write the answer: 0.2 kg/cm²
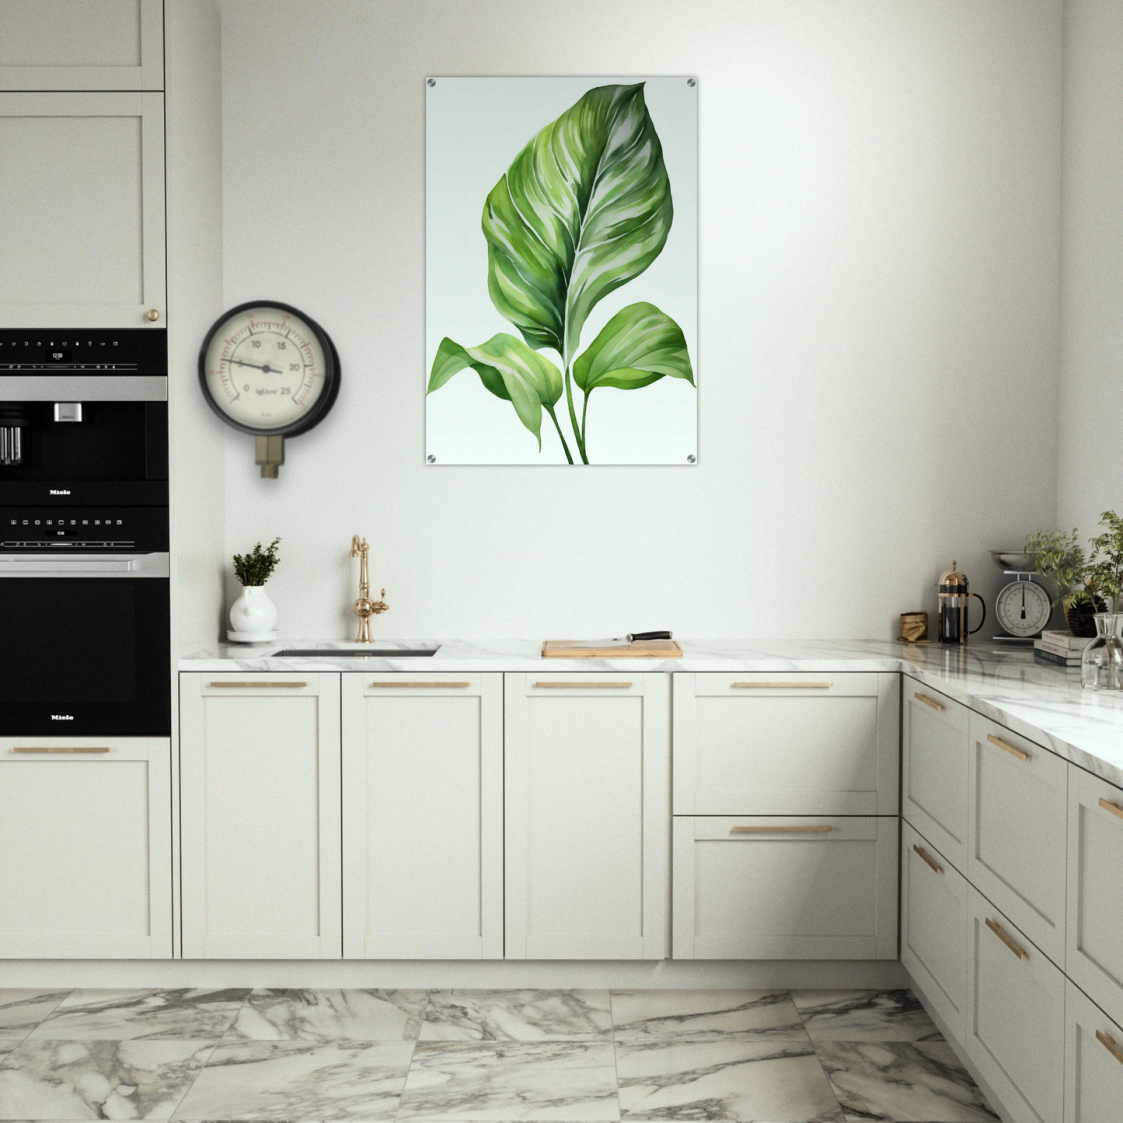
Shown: 5 kg/cm²
